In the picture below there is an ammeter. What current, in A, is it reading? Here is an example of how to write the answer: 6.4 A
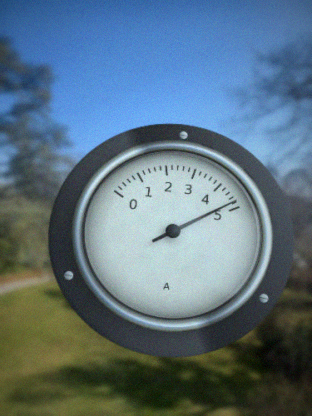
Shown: 4.8 A
